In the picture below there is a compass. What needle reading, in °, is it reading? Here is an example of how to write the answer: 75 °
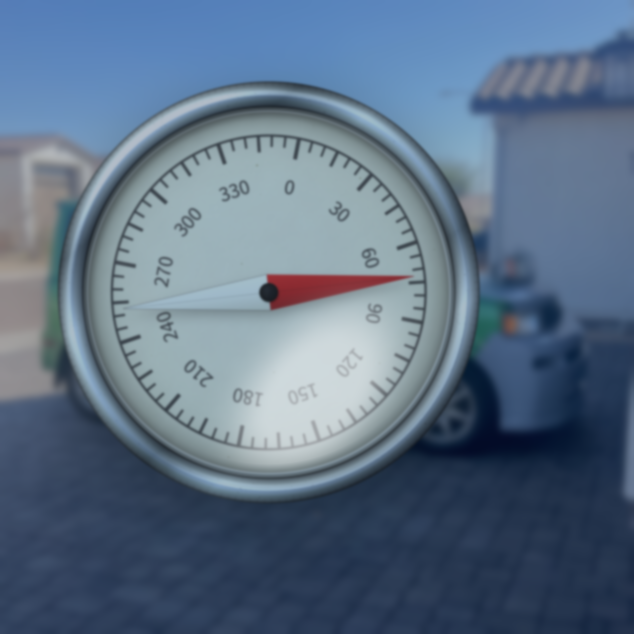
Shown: 72.5 °
